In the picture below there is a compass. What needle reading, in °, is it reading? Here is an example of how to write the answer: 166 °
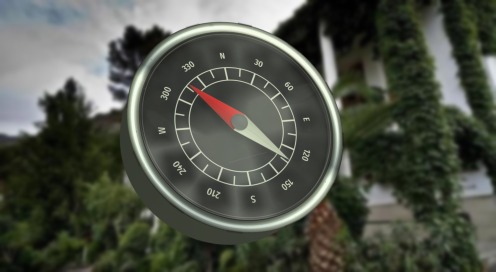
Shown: 315 °
